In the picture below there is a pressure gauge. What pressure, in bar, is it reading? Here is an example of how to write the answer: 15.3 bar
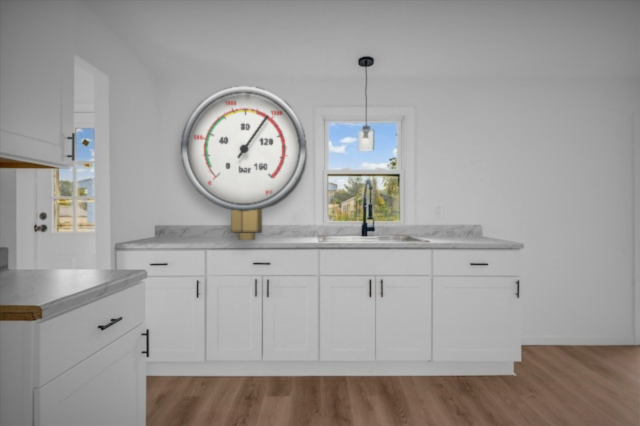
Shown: 100 bar
